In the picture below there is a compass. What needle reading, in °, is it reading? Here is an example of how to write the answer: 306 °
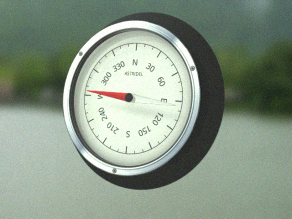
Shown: 275 °
